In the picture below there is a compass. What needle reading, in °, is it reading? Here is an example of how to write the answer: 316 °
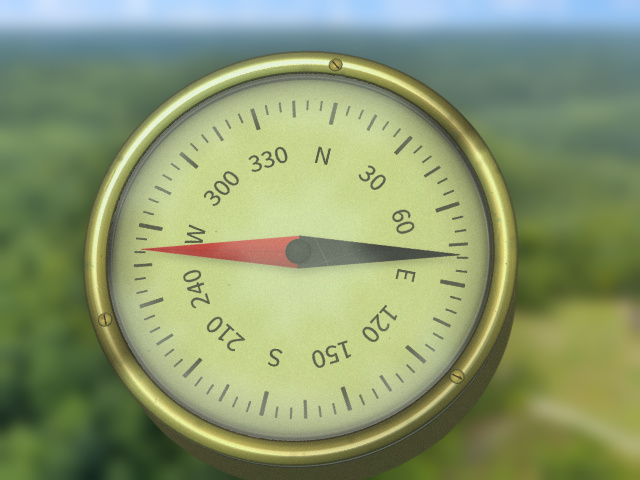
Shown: 260 °
